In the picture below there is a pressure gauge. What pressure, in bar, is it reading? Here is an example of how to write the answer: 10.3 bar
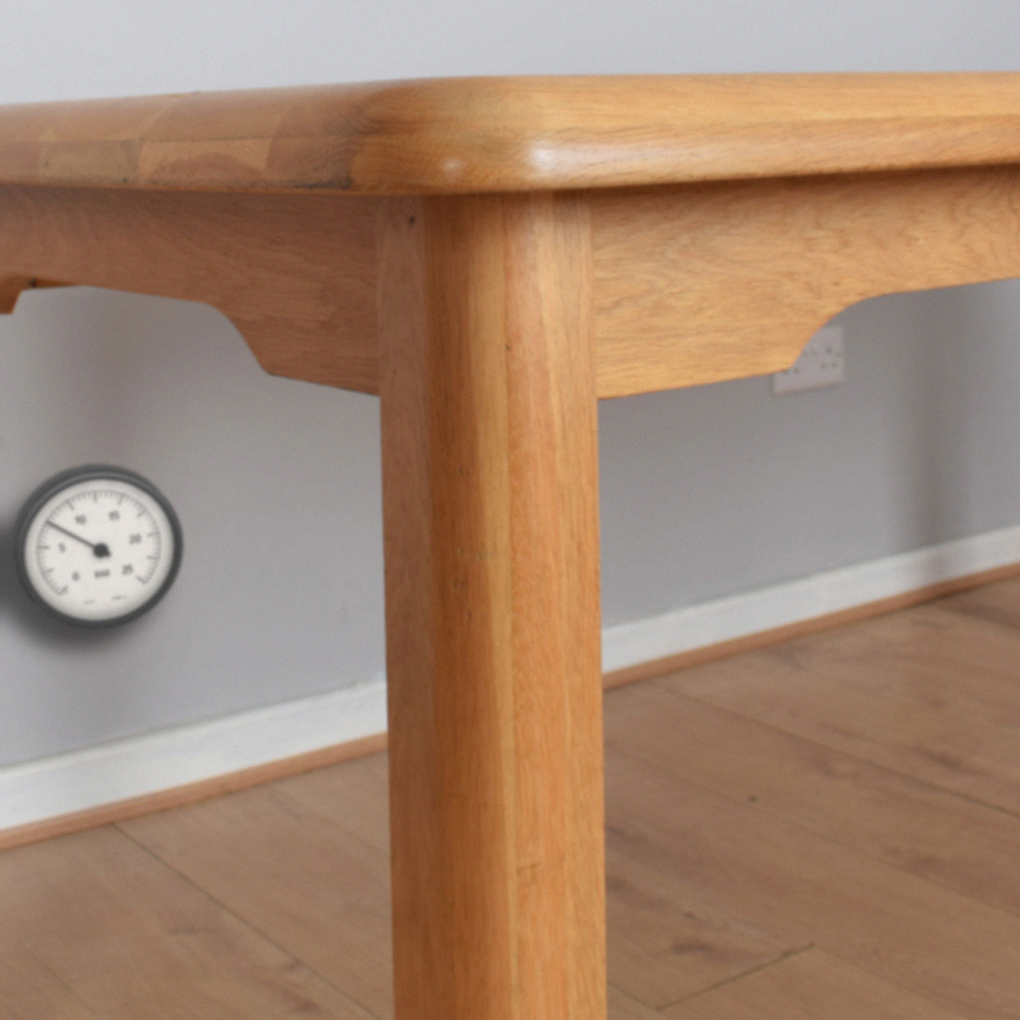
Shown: 7.5 bar
